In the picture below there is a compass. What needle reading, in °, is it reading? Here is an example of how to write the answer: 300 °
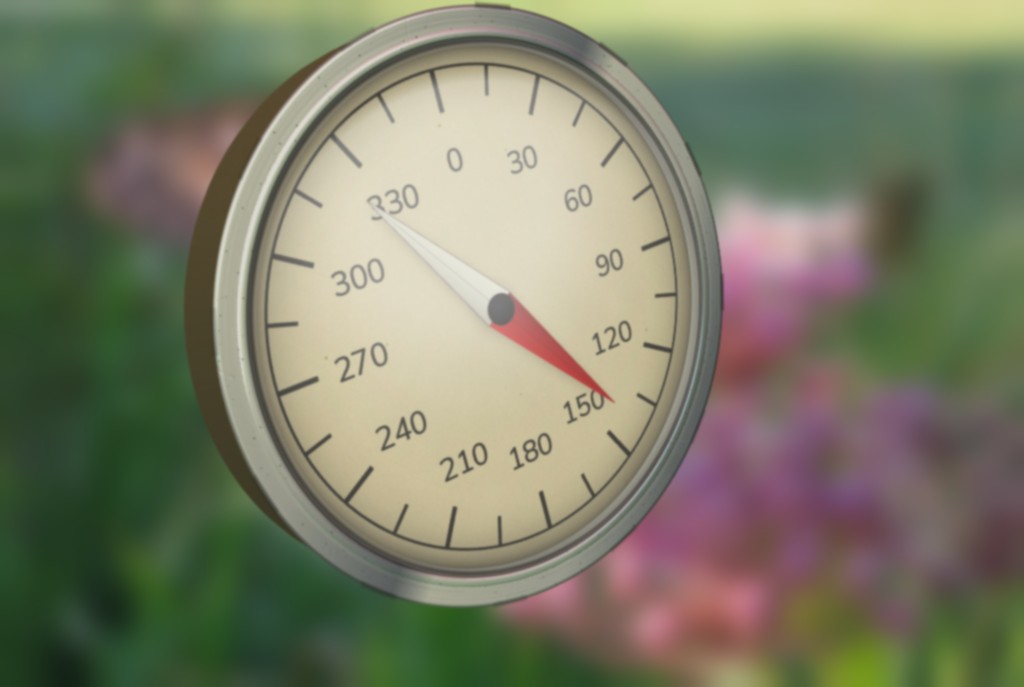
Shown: 142.5 °
